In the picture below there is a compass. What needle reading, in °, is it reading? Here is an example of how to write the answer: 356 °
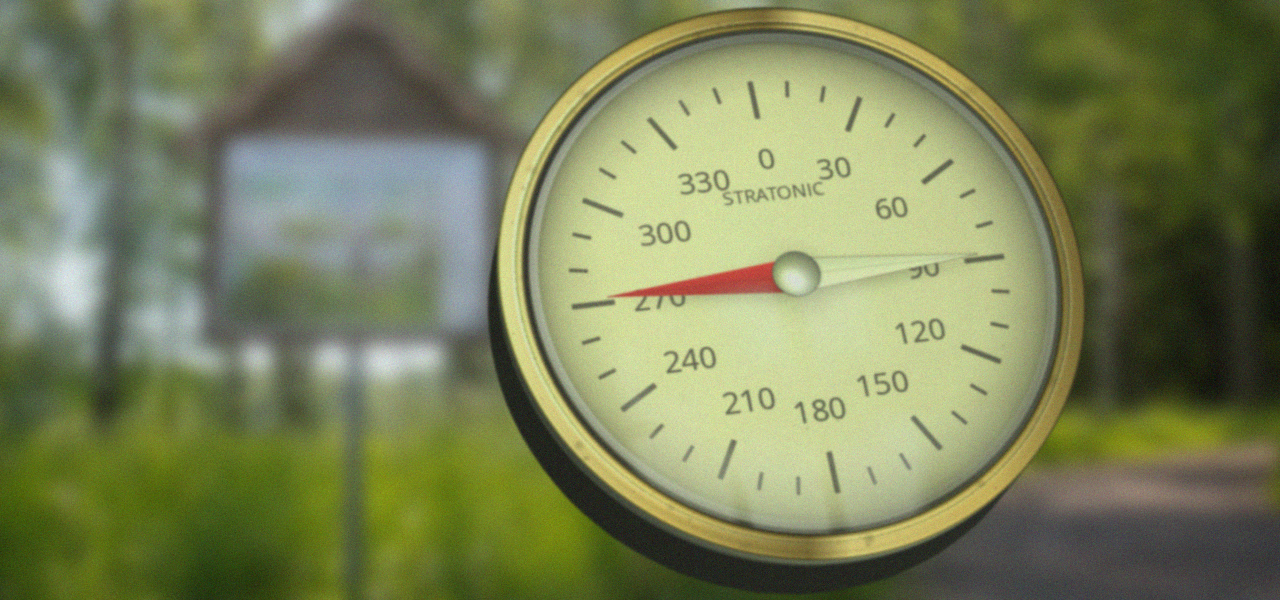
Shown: 270 °
